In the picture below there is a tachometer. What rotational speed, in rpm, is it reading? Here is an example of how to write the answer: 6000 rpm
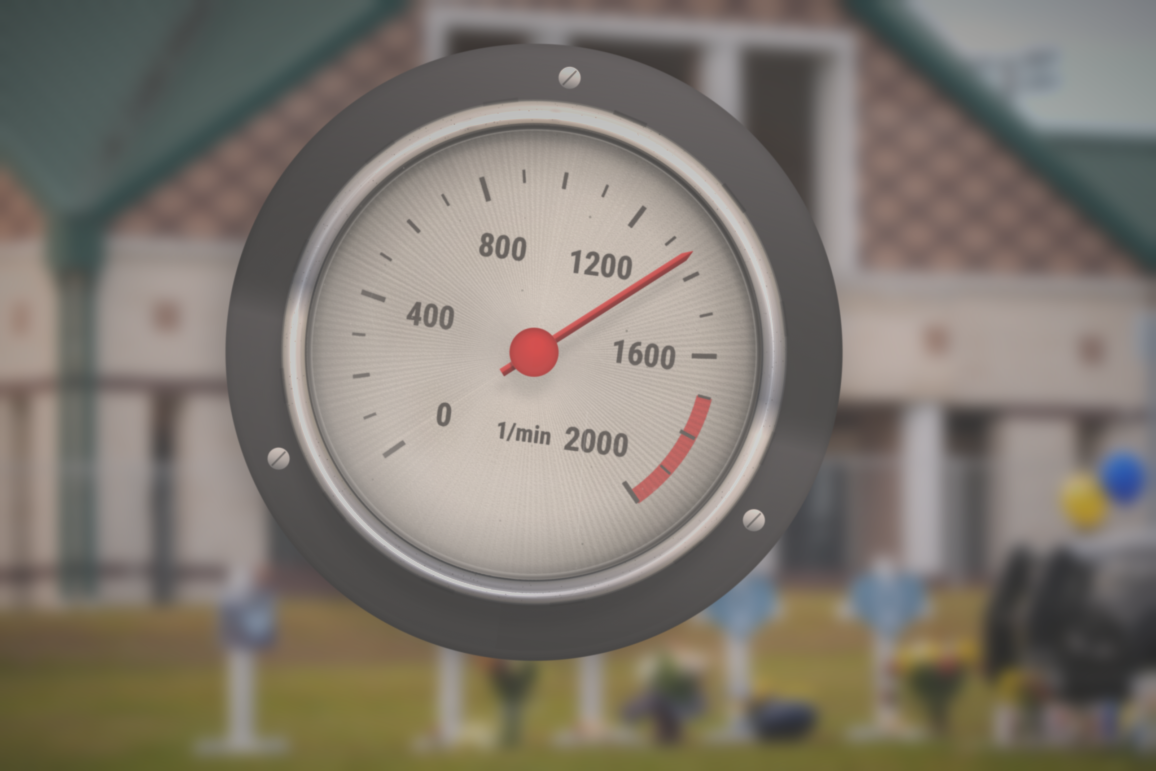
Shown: 1350 rpm
